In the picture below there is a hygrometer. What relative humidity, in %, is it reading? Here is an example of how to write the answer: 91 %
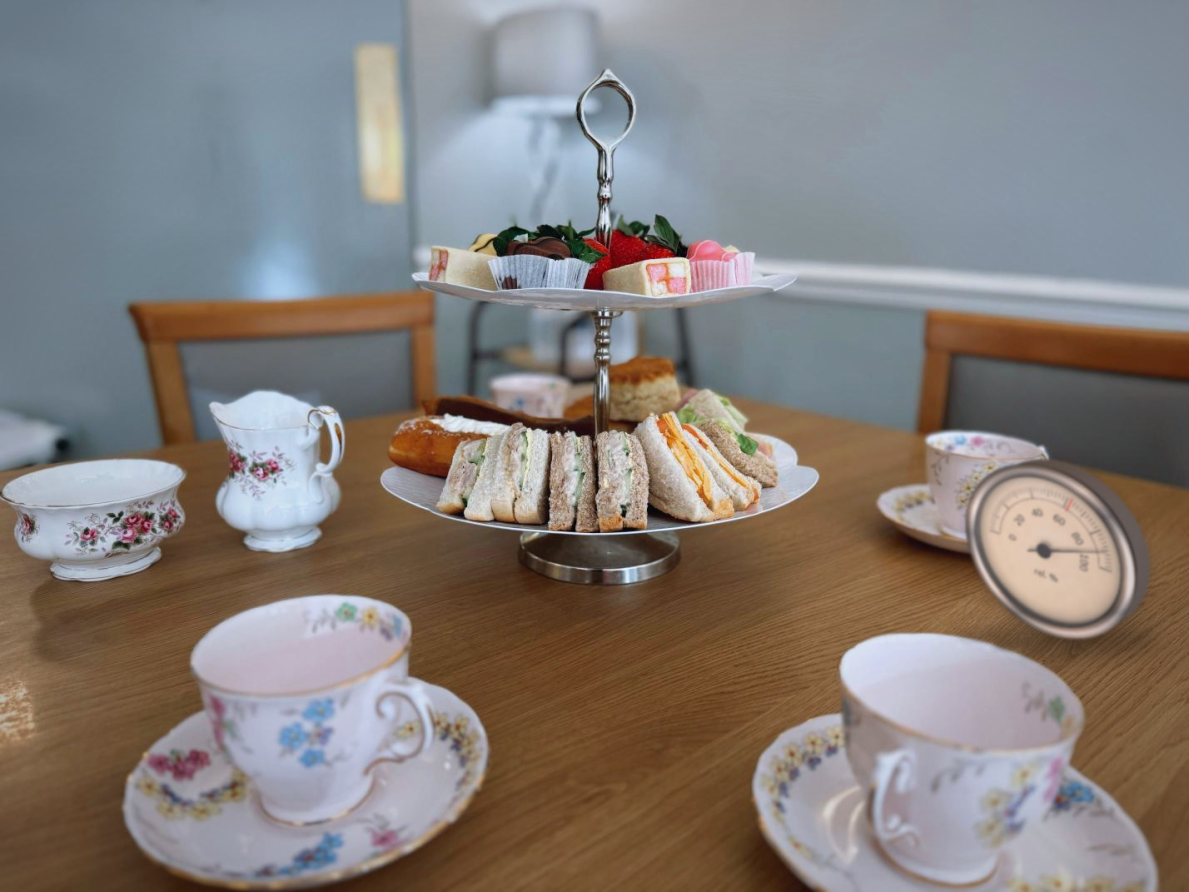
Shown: 90 %
